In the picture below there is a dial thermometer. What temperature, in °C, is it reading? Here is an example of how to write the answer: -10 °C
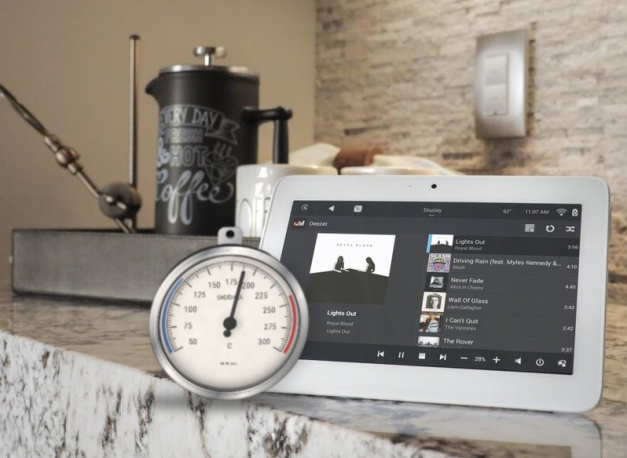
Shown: 187.5 °C
